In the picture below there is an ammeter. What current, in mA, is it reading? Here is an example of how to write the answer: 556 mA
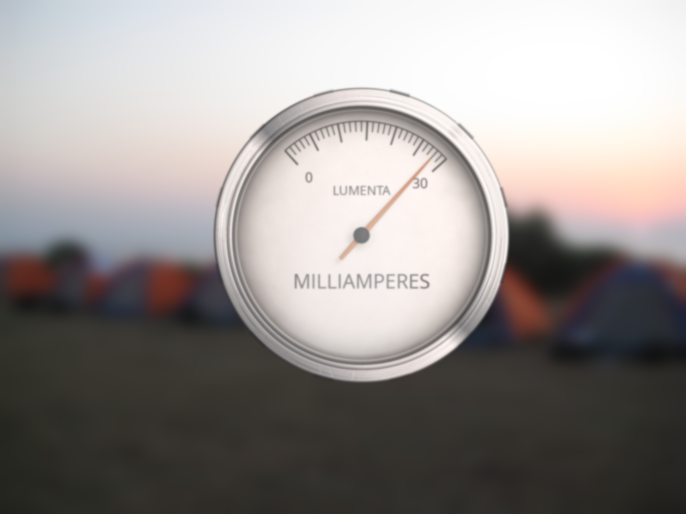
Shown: 28 mA
